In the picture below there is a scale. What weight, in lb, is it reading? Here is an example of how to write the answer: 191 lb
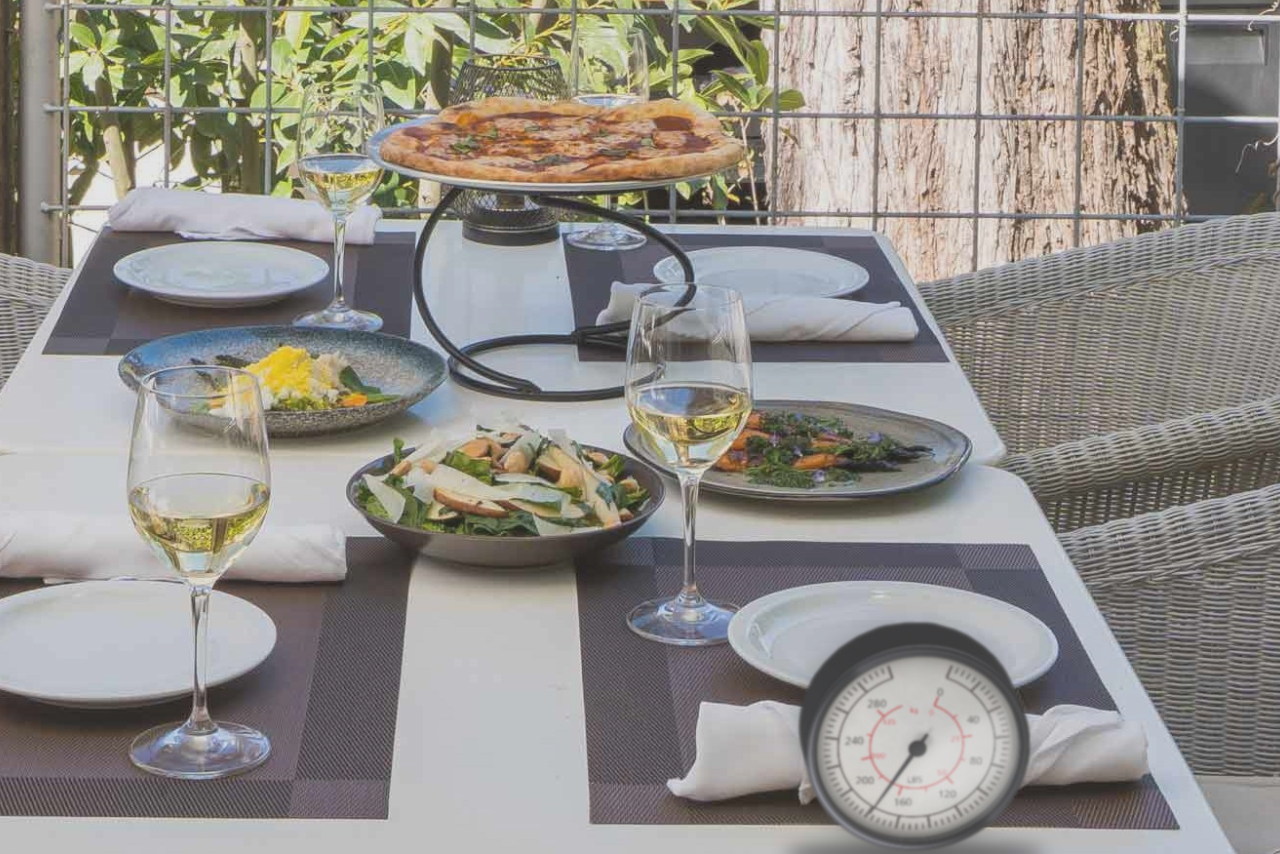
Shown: 180 lb
